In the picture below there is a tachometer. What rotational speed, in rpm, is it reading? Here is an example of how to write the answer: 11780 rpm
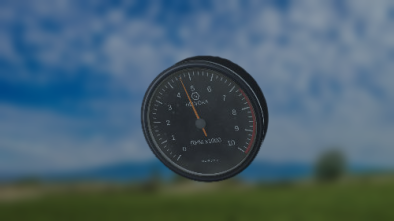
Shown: 4600 rpm
